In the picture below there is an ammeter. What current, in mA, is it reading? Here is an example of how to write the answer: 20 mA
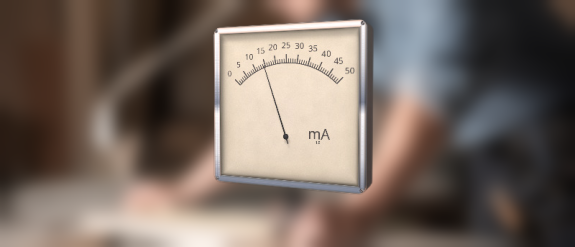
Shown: 15 mA
